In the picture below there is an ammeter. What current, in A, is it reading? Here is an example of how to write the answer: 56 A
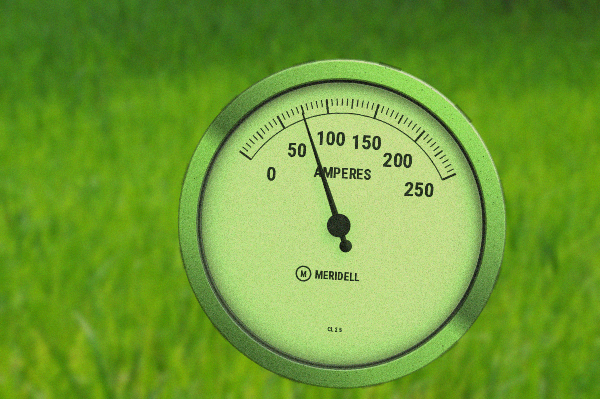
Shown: 75 A
